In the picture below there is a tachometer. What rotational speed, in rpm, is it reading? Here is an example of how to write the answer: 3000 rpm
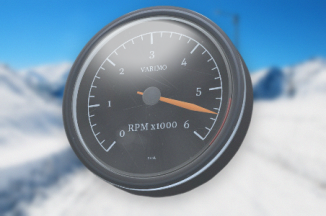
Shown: 5500 rpm
